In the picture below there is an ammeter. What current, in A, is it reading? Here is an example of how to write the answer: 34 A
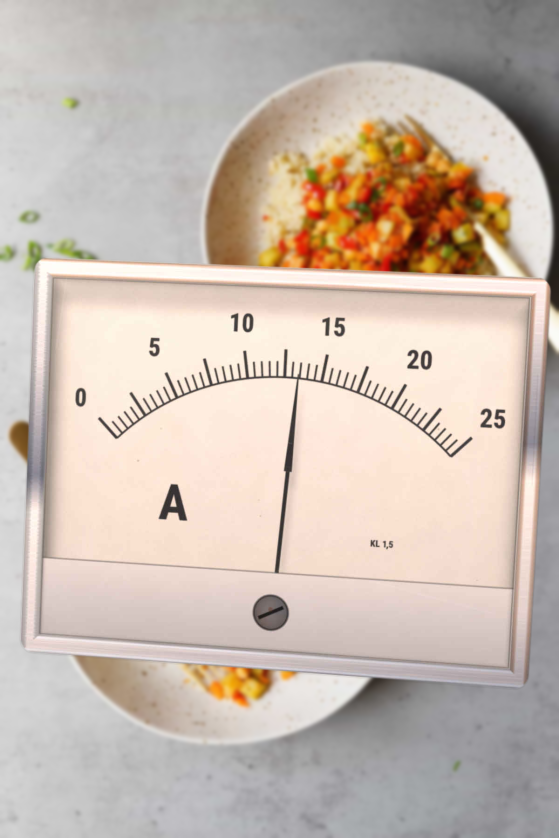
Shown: 13.5 A
